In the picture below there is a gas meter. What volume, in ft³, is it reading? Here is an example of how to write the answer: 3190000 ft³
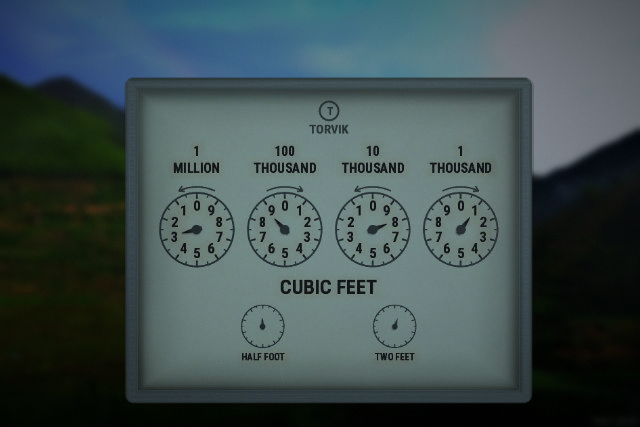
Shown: 288100 ft³
